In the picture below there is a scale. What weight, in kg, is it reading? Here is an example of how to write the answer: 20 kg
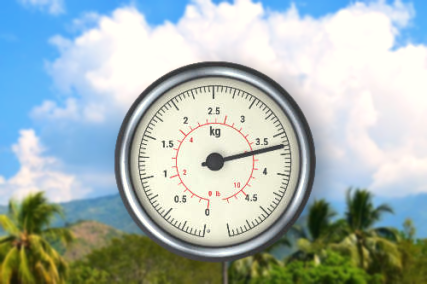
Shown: 3.65 kg
